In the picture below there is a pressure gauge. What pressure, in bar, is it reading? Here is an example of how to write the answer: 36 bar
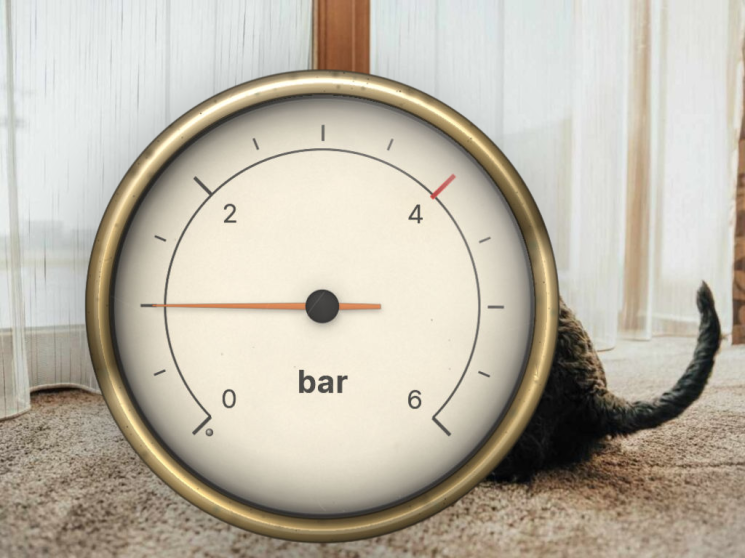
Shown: 1 bar
